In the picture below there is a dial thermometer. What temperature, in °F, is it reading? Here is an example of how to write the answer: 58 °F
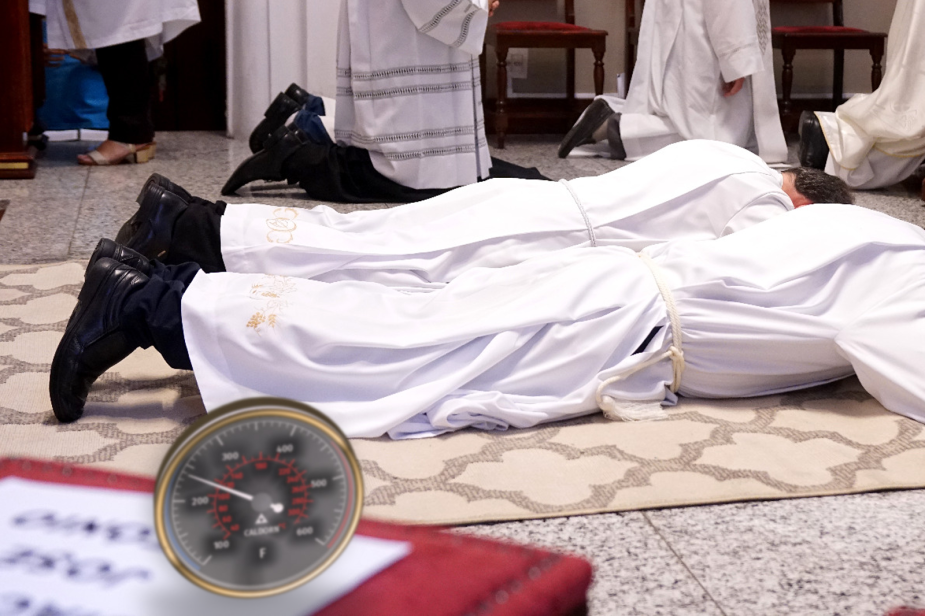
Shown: 240 °F
